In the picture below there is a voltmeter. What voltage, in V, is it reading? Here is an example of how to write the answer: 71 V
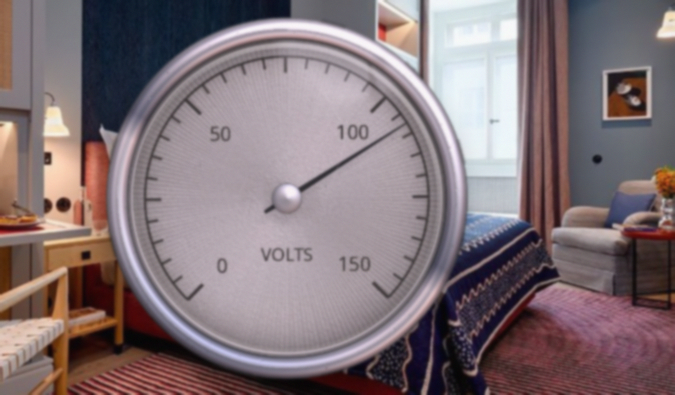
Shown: 107.5 V
